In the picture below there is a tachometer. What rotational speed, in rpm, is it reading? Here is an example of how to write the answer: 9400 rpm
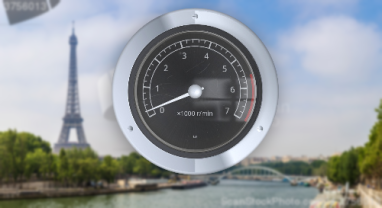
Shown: 200 rpm
